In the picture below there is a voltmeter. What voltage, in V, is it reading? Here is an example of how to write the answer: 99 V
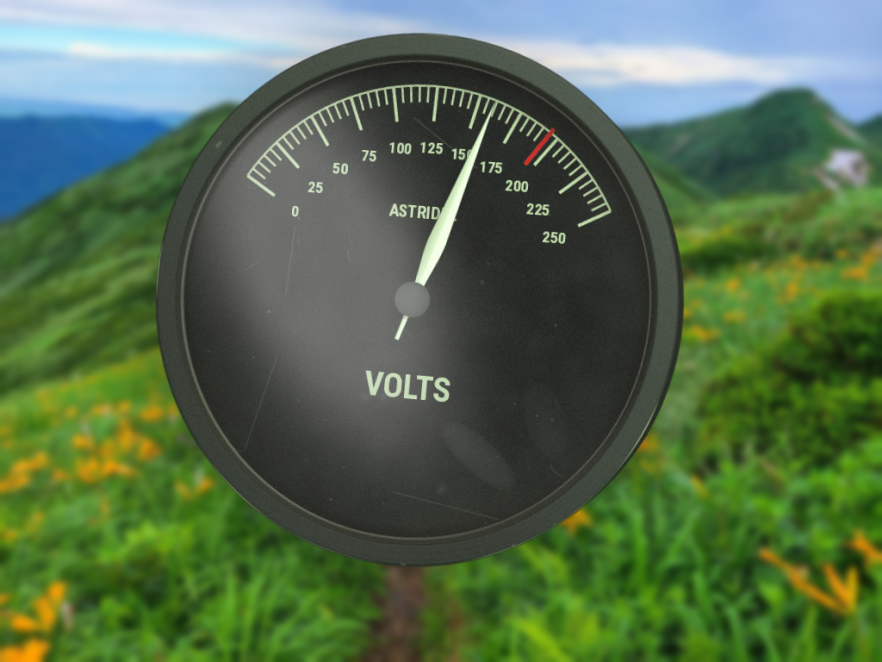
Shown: 160 V
